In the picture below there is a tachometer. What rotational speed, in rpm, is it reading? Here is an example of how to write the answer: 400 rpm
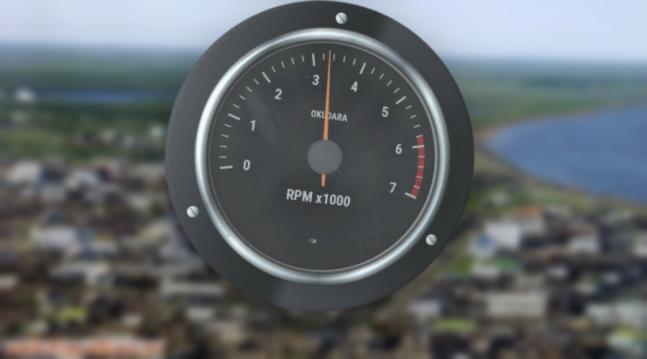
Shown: 3300 rpm
